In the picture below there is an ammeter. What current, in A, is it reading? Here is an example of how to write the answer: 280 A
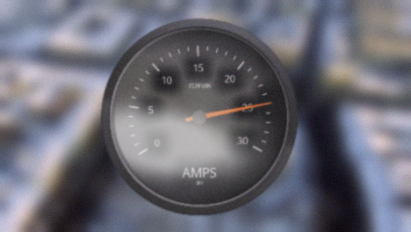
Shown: 25 A
